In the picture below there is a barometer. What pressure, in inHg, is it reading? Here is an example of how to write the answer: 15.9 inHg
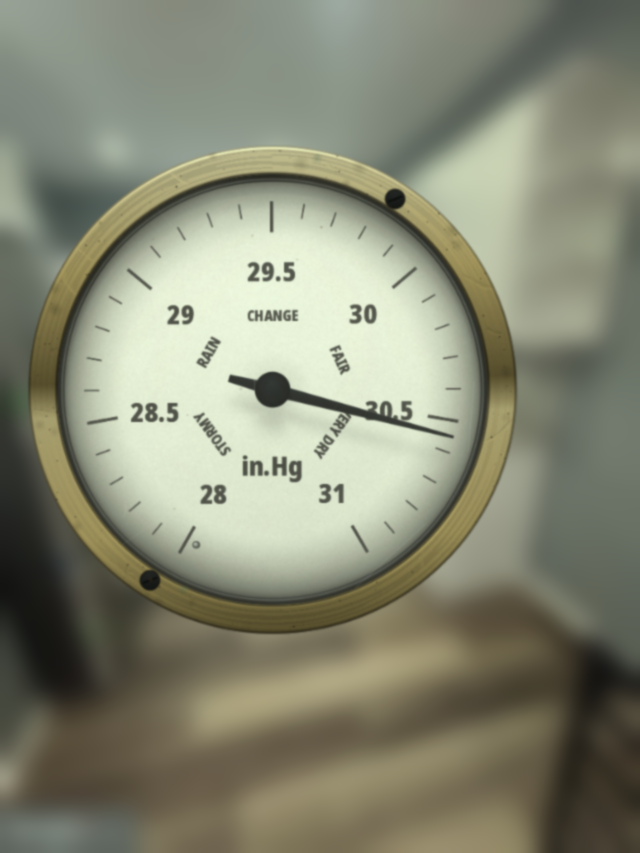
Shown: 30.55 inHg
